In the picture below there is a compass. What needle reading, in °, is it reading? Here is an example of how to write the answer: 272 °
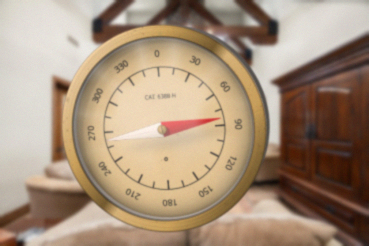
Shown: 82.5 °
